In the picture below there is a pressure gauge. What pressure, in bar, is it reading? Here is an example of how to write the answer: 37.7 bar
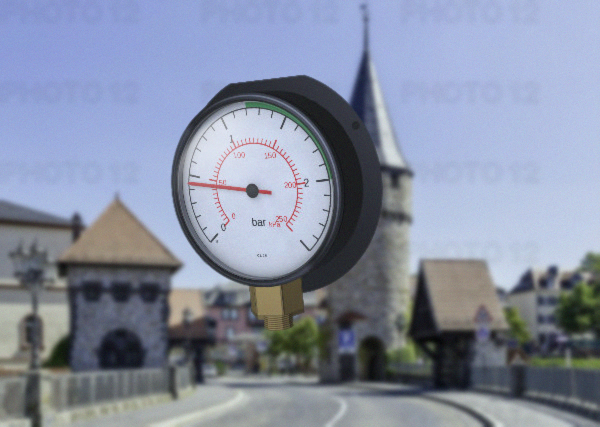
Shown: 0.45 bar
